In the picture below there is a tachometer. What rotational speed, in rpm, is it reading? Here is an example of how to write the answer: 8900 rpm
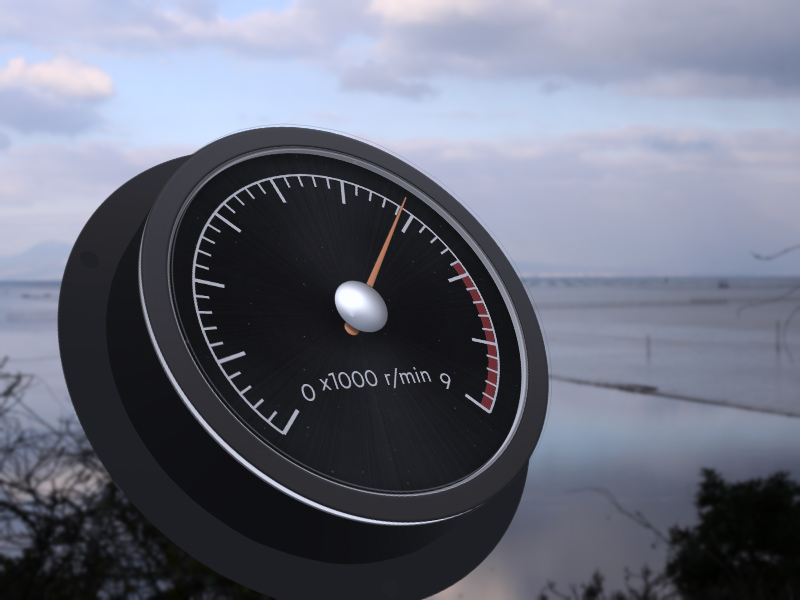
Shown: 5800 rpm
